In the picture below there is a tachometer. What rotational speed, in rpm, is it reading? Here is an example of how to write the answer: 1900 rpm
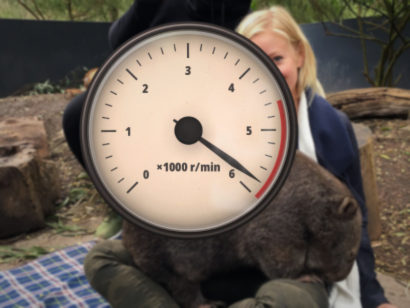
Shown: 5800 rpm
